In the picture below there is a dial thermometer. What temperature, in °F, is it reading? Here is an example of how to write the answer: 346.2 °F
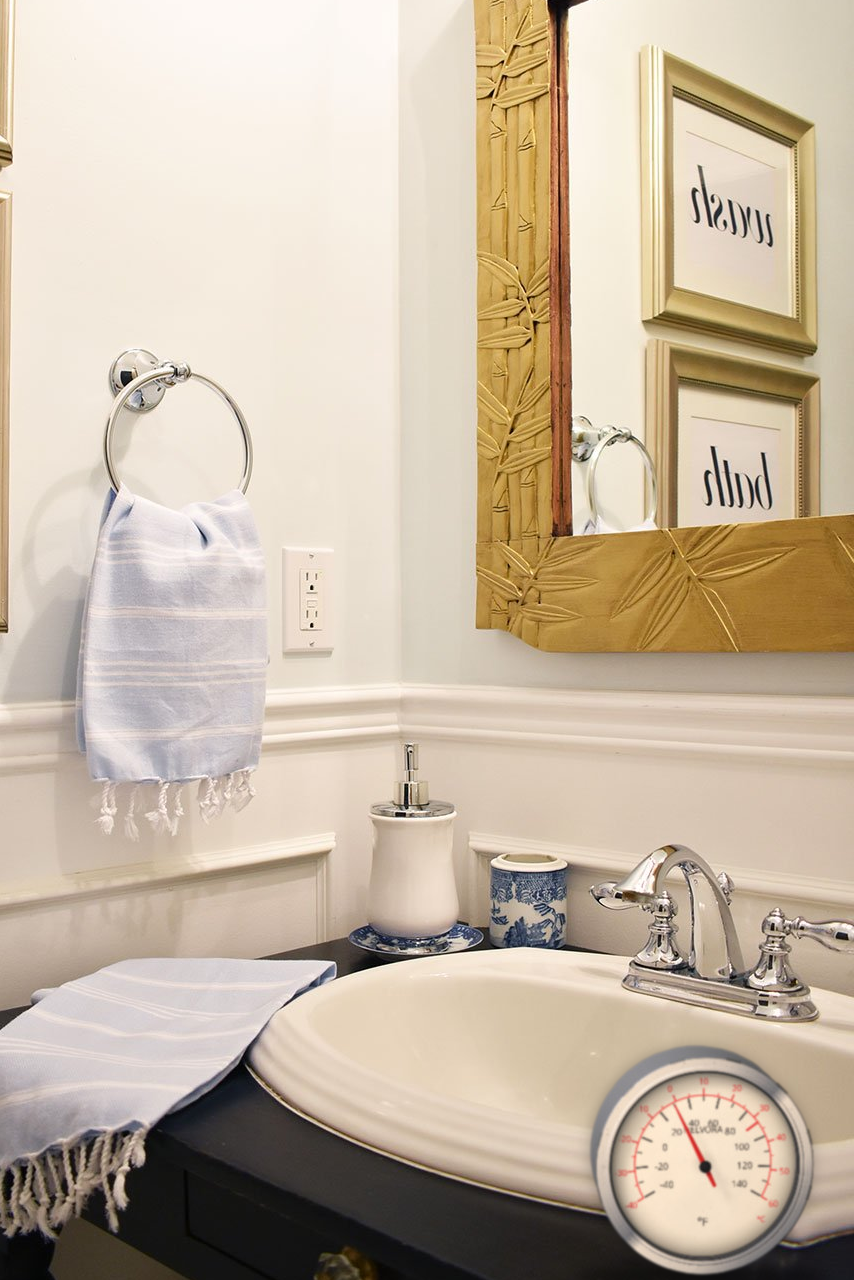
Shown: 30 °F
